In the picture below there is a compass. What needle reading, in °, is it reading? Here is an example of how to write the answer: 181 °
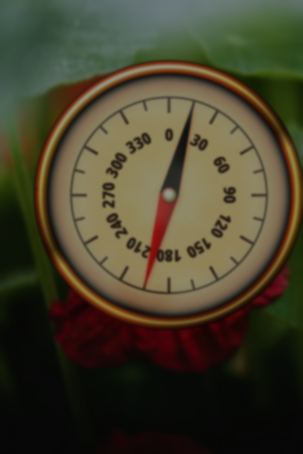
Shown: 195 °
